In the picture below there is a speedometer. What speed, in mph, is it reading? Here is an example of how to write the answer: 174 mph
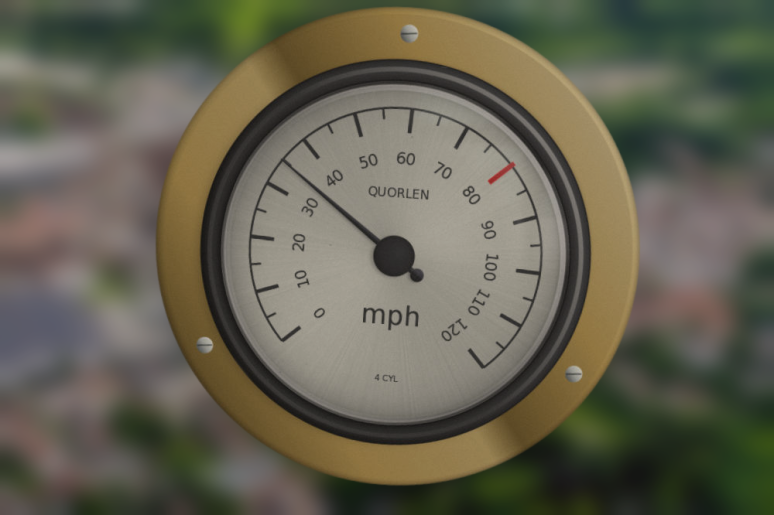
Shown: 35 mph
